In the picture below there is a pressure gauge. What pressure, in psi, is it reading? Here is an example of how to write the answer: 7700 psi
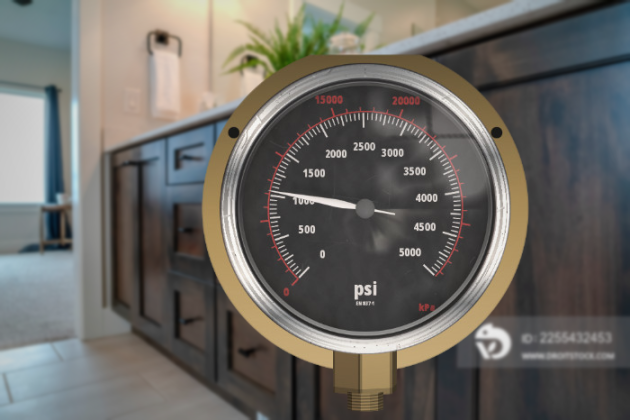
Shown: 1050 psi
